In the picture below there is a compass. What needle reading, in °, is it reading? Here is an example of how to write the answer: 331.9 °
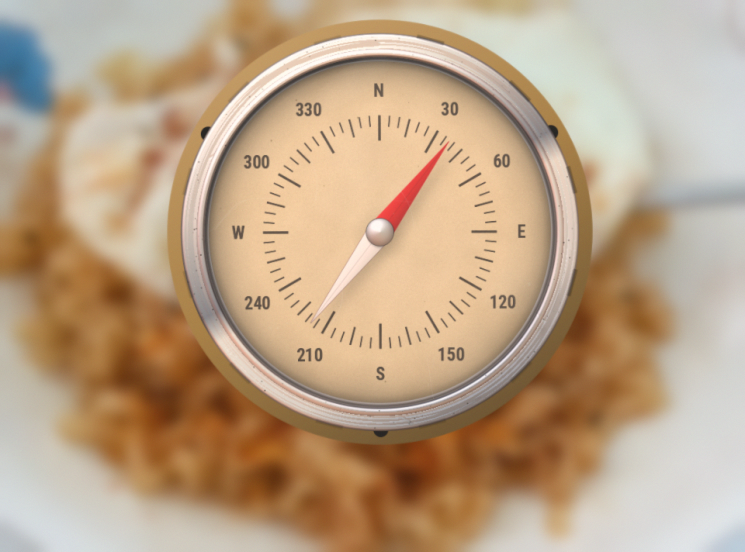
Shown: 37.5 °
